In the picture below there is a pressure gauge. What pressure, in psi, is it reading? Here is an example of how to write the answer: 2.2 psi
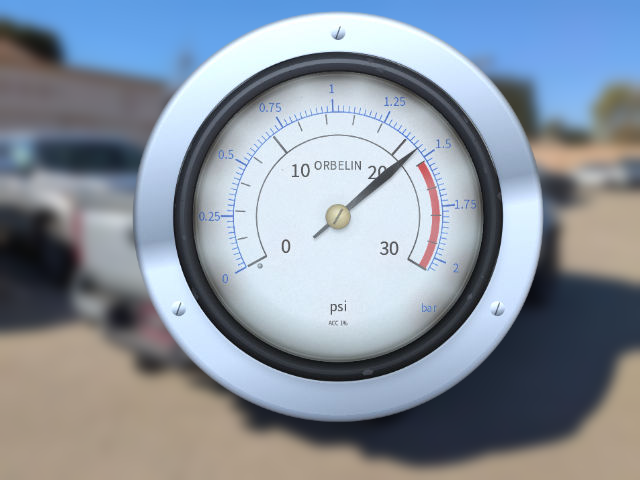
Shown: 21 psi
